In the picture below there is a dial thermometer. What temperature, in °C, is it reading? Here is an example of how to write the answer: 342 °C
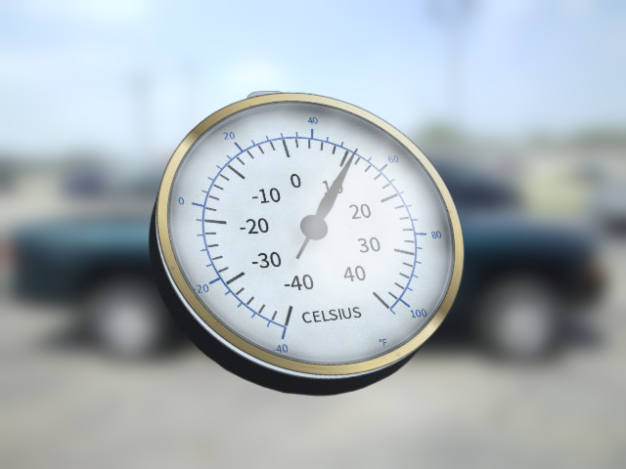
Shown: 11 °C
